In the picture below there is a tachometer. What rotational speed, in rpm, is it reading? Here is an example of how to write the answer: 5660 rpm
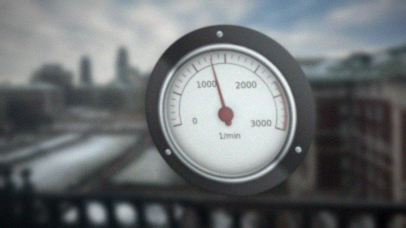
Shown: 1300 rpm
